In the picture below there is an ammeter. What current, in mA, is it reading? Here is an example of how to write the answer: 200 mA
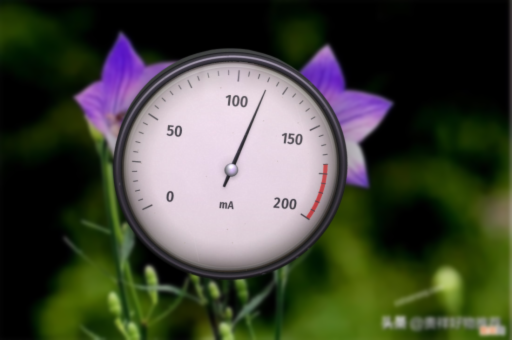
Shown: 115 mA
